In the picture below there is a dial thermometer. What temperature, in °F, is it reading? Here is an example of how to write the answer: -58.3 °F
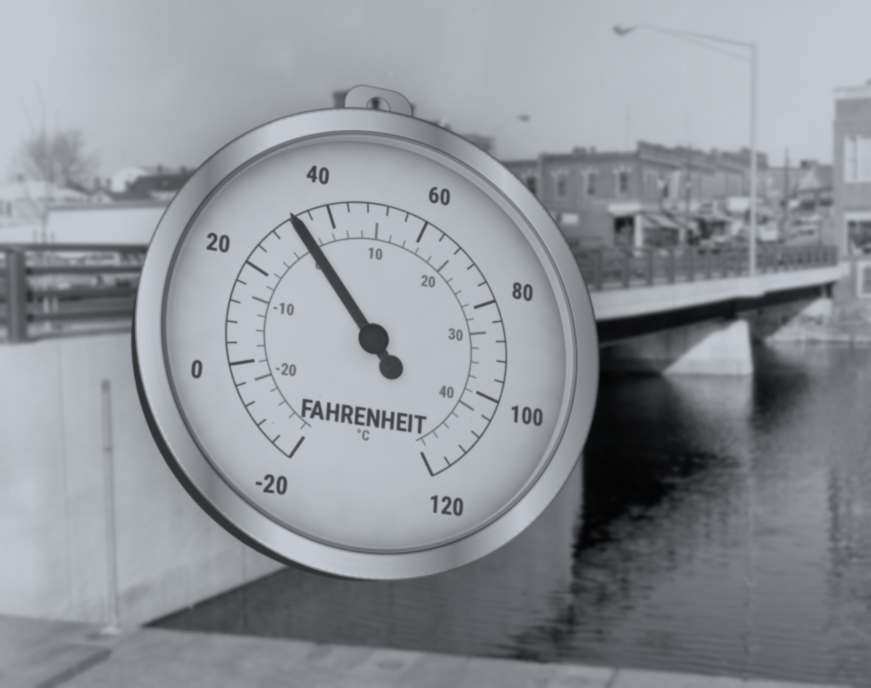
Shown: 32 °F
